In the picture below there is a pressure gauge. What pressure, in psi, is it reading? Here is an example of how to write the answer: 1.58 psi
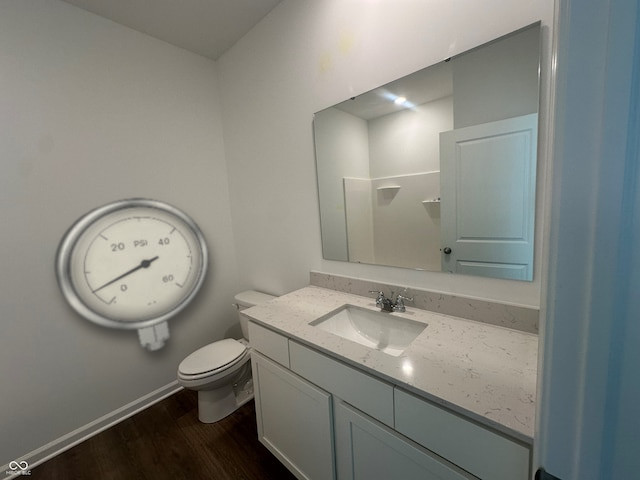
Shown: 5 psi
